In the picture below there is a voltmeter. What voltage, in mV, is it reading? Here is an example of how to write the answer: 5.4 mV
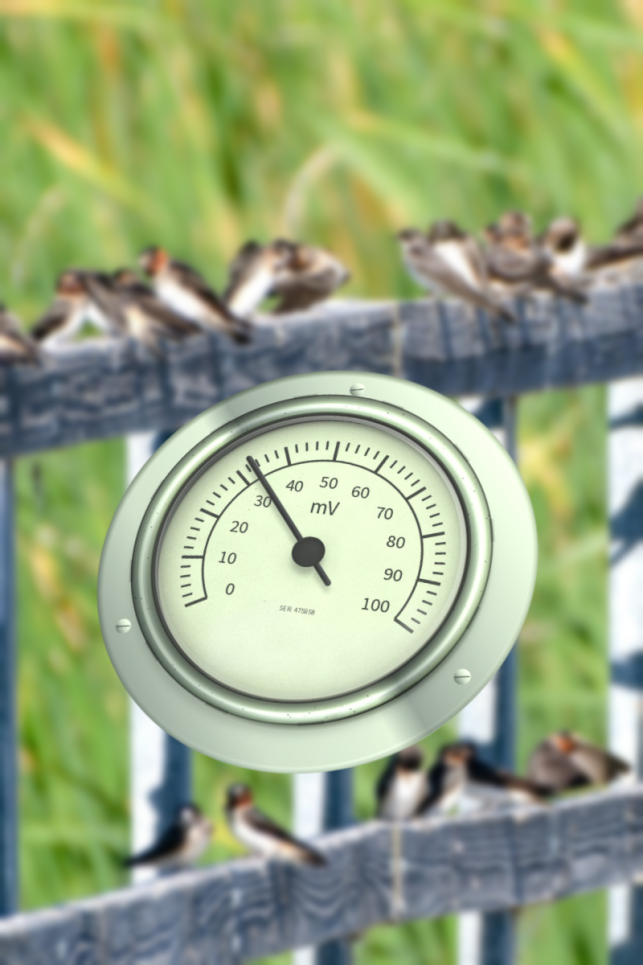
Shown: 33 mV
